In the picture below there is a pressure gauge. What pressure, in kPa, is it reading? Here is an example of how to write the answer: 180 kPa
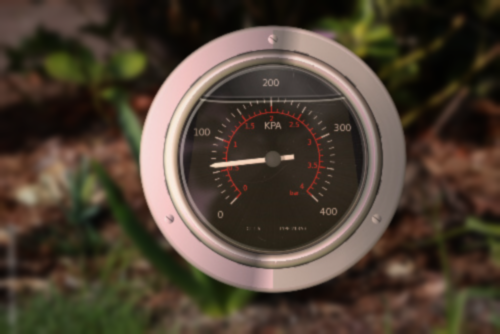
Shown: 60 kPa
